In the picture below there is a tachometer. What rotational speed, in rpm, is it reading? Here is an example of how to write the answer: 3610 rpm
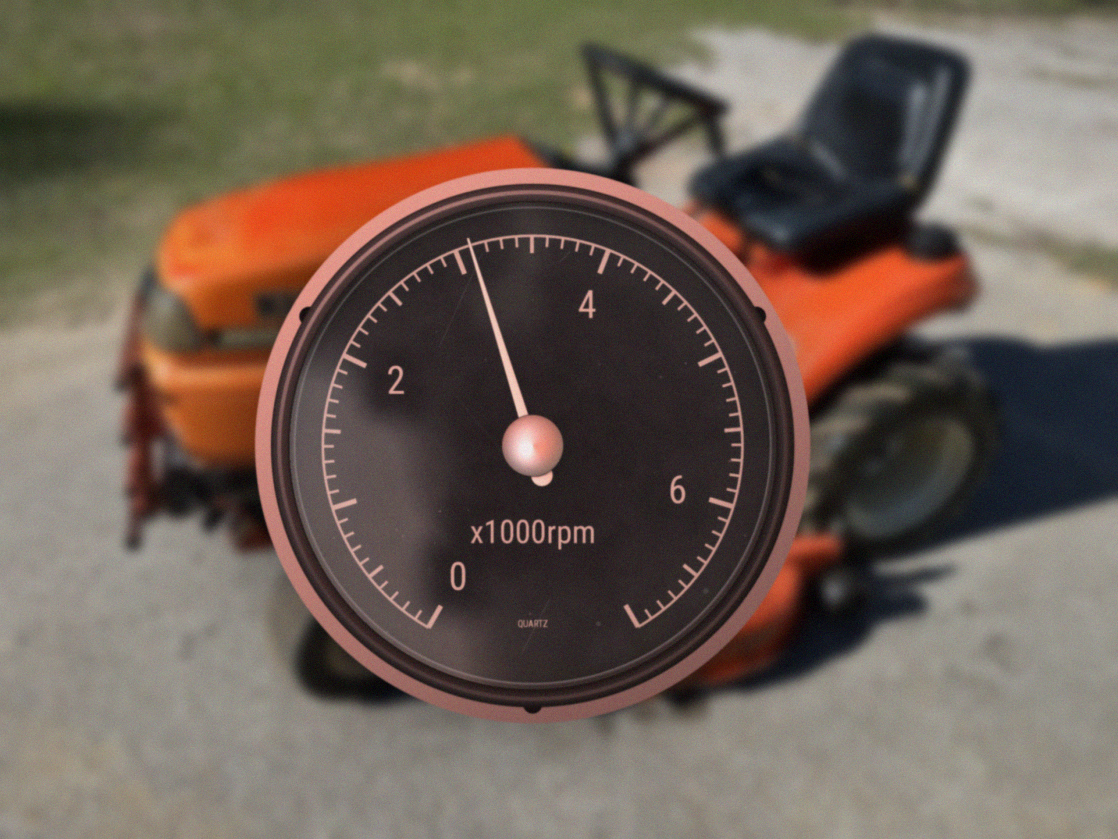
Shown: 3100 rpm
